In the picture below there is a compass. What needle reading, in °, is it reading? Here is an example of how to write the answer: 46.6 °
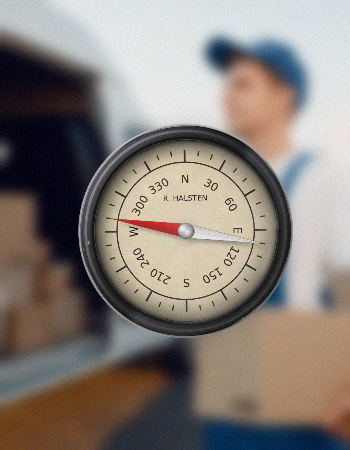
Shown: 280 °
